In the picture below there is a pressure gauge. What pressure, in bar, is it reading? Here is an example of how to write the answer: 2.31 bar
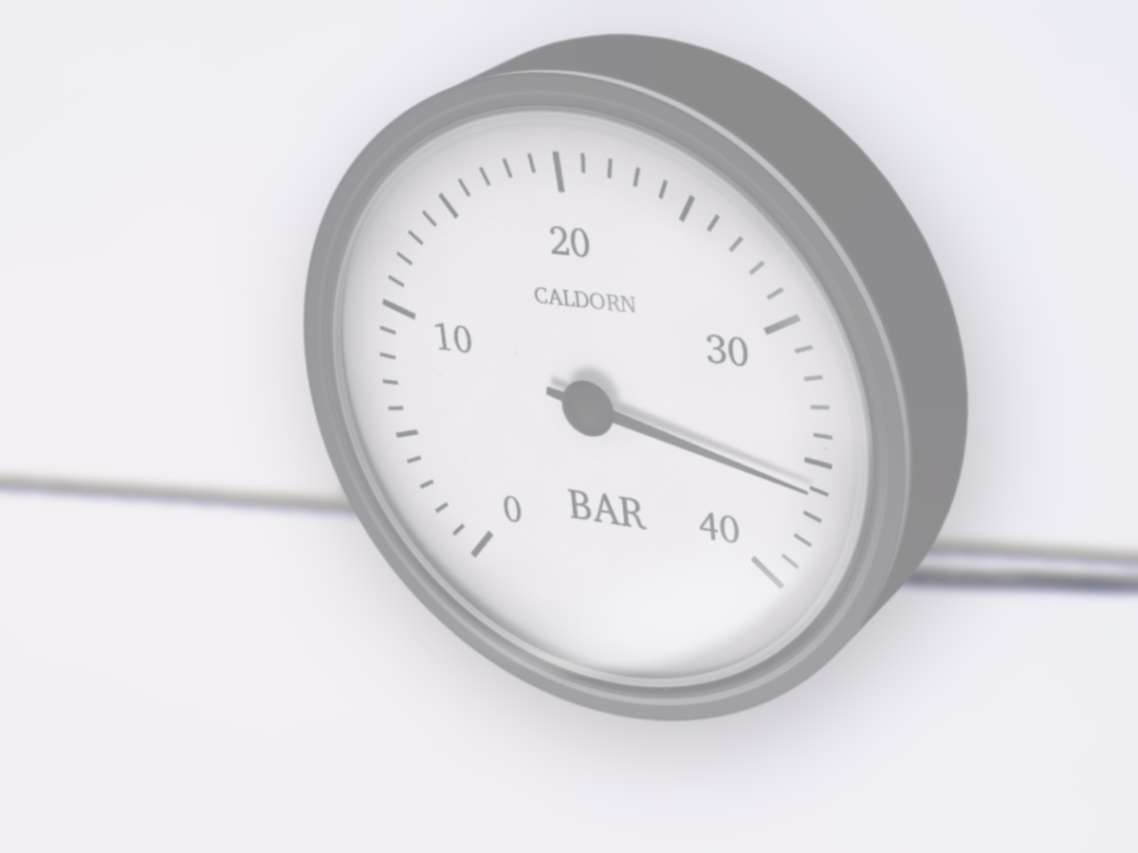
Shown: 36 bar
